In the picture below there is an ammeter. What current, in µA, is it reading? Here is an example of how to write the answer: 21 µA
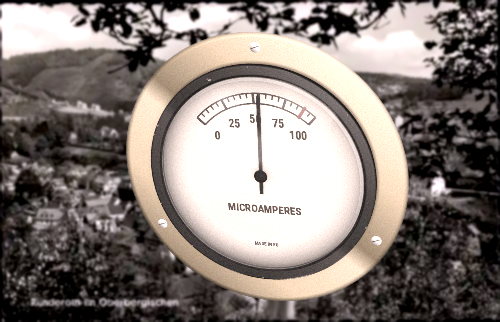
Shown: 55 µA
